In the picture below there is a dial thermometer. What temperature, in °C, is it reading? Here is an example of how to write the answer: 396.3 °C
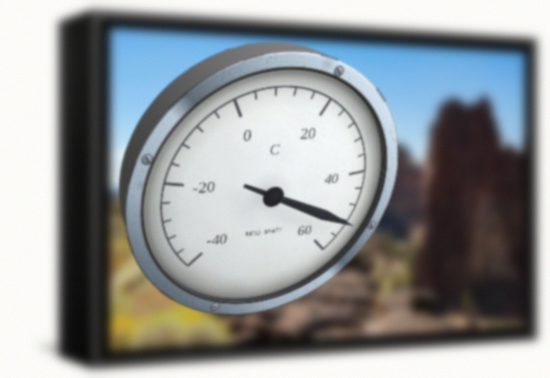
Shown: 52 °C
